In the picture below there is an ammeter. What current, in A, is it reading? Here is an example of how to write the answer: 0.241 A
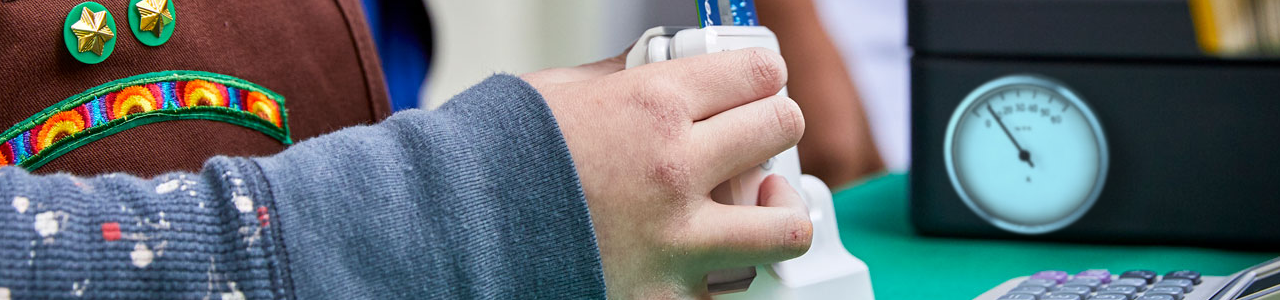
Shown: 10 A
